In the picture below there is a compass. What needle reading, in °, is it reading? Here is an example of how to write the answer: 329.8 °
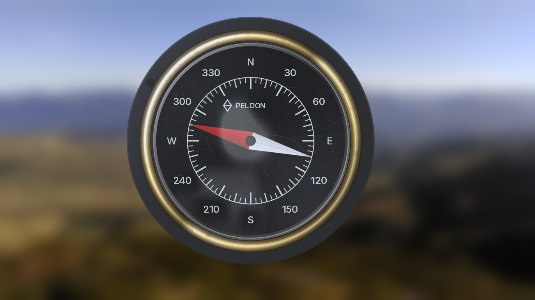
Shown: 285 °
